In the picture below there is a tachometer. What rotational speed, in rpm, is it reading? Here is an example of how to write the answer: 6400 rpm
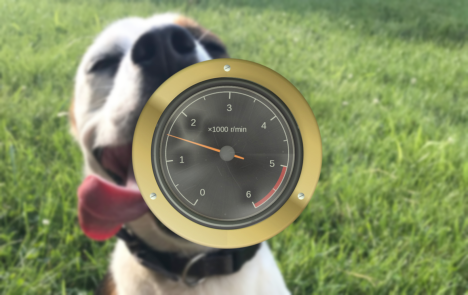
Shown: 1500 rpm
